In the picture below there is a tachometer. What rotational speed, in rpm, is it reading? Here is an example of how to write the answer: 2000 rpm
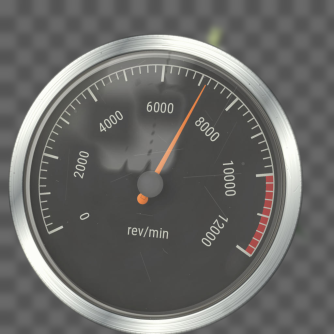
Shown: 7200 rpm
